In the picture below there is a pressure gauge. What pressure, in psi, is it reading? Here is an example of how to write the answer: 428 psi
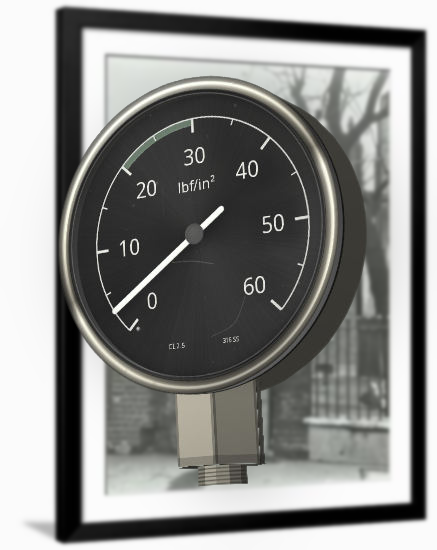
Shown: 2.5 psi
